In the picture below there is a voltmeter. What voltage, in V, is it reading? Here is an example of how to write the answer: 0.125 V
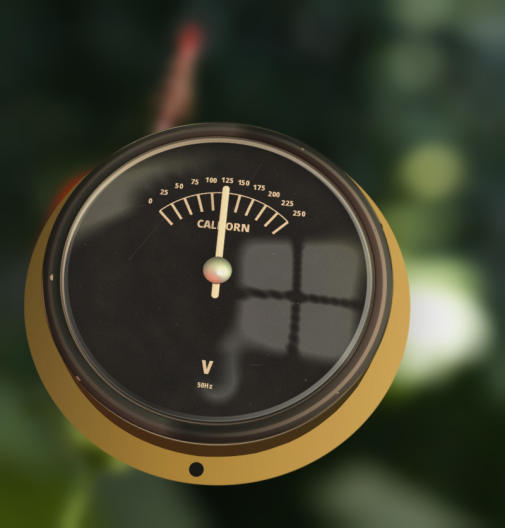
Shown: 125 V
